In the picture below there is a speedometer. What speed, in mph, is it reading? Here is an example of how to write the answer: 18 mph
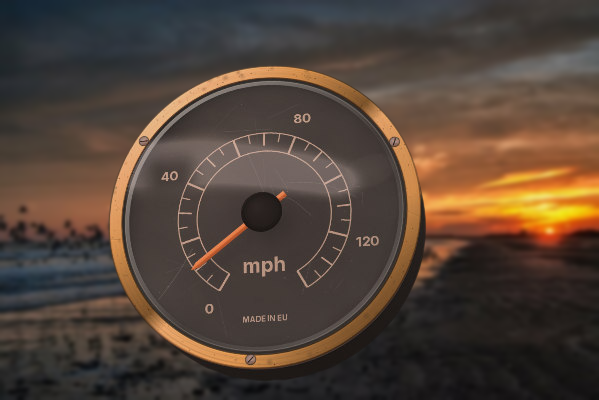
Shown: 10 mph
